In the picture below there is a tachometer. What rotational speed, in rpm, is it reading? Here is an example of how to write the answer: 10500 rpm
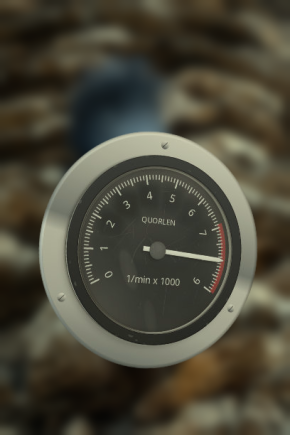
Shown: 8000 rpm
